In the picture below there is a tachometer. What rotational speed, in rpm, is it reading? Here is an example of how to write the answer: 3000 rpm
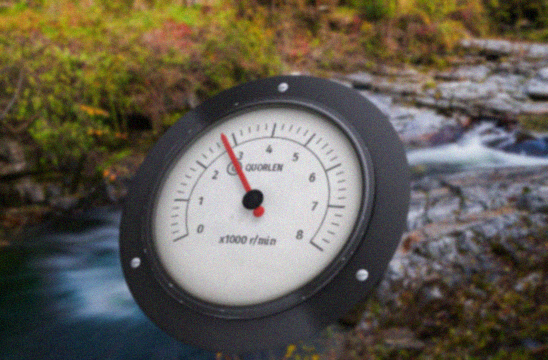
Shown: 2800 rpm
